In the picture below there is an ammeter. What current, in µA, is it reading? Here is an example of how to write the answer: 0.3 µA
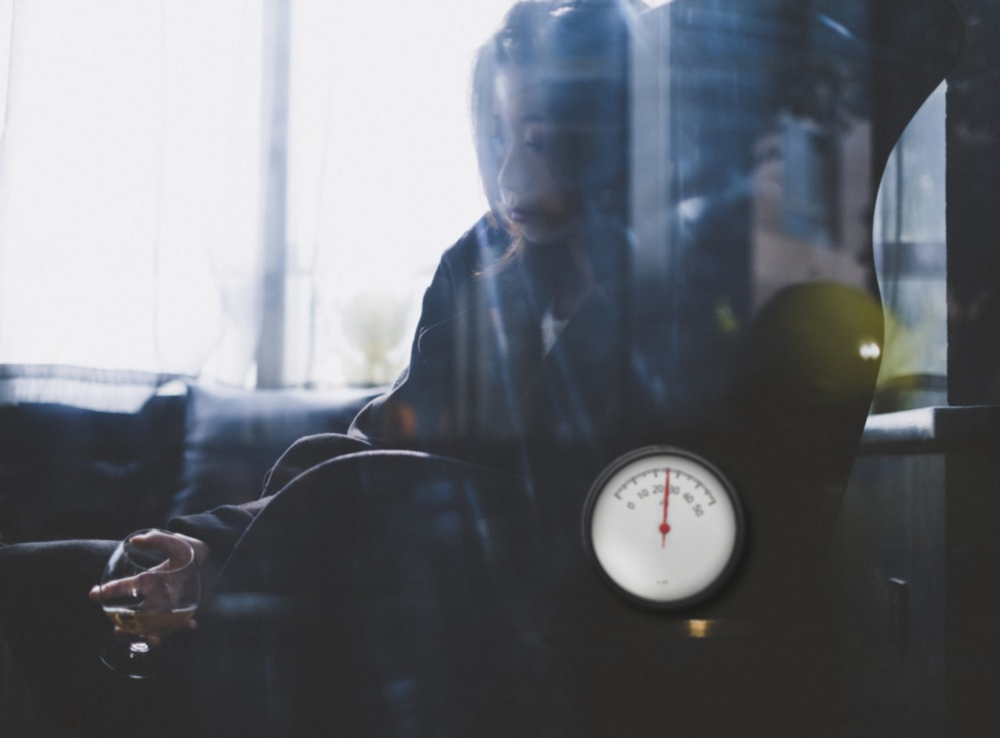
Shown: 25 µA
